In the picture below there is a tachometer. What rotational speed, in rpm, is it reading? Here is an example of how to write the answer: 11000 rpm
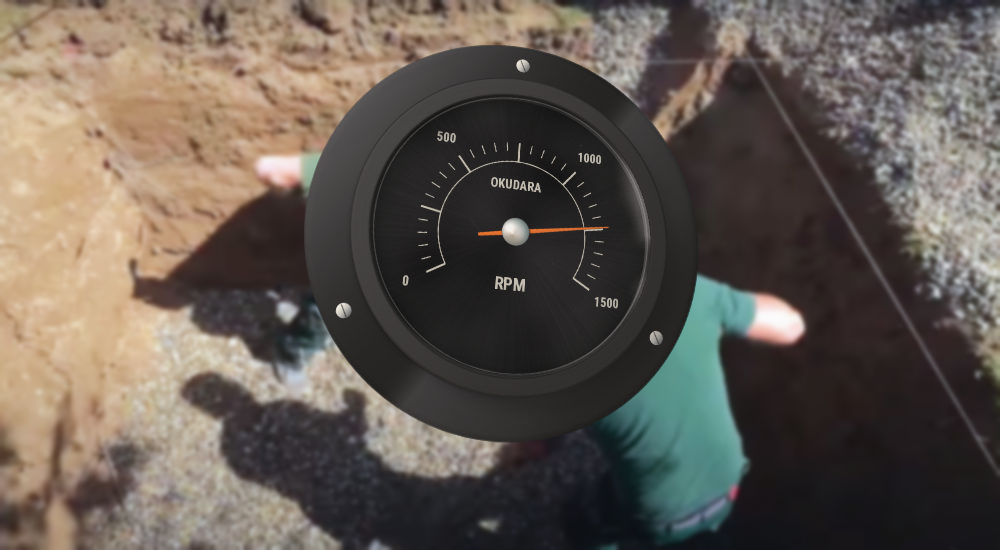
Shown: 1250 rpm
